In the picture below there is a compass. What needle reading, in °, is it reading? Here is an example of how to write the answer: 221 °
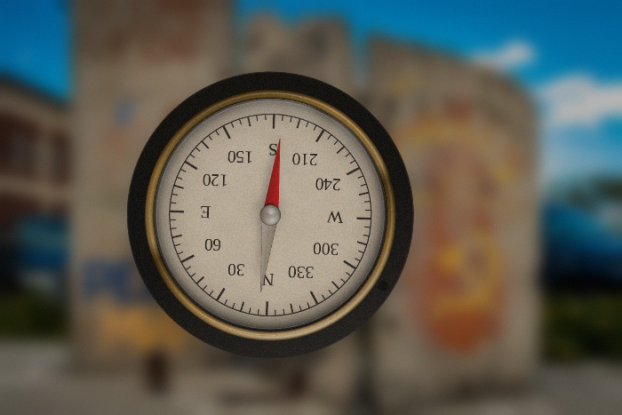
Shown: 185 °
